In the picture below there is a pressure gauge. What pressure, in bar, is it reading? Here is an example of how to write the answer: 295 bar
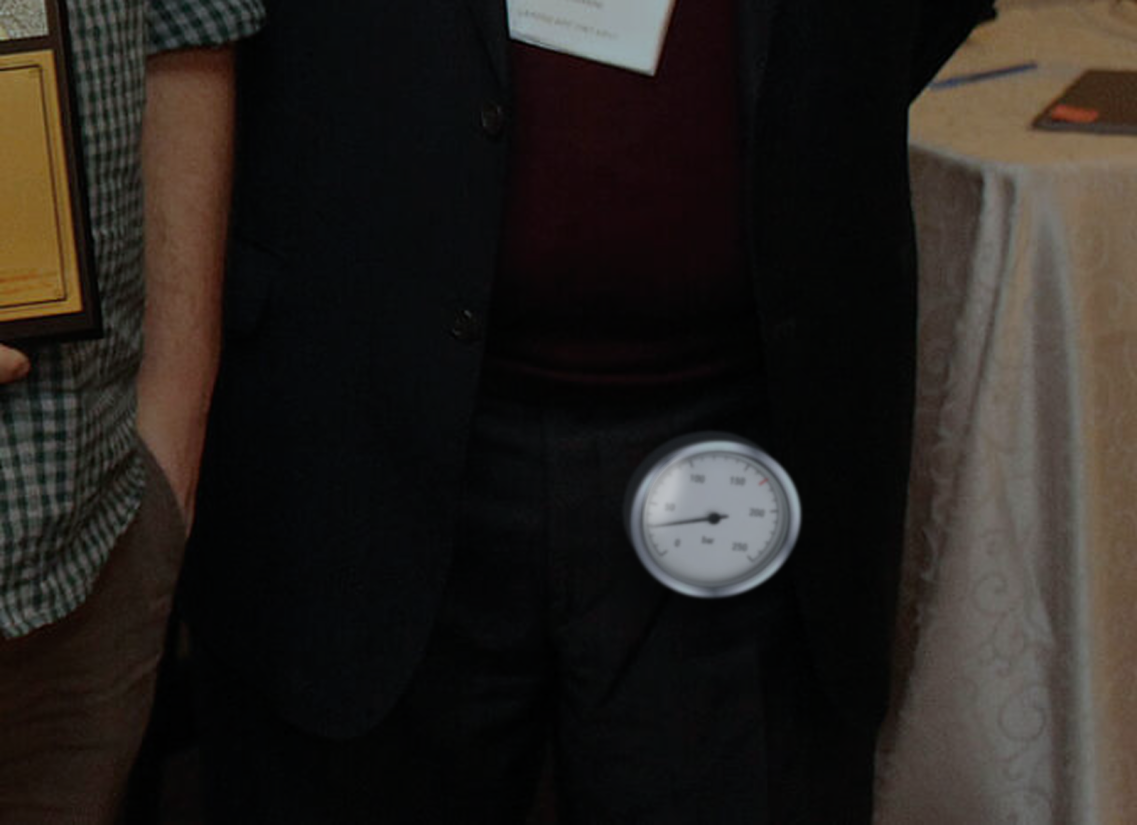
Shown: 30 bar
